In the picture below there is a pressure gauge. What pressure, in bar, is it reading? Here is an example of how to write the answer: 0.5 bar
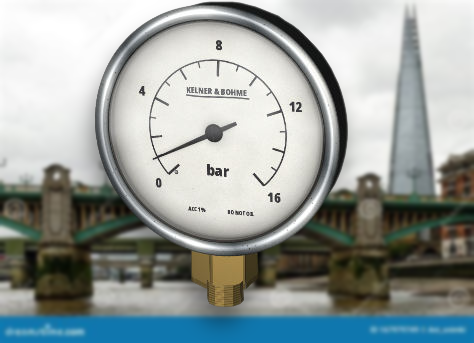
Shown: 1 bar
